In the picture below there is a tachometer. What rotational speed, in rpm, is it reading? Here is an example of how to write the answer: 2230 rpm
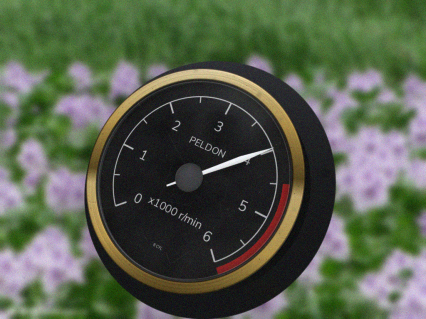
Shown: 4000 rpm
